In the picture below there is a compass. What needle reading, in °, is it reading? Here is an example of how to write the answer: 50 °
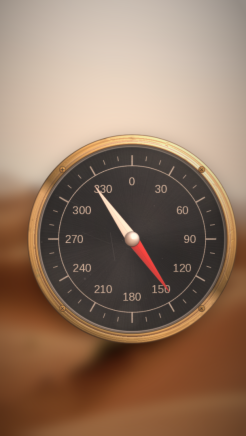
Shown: 145 °
